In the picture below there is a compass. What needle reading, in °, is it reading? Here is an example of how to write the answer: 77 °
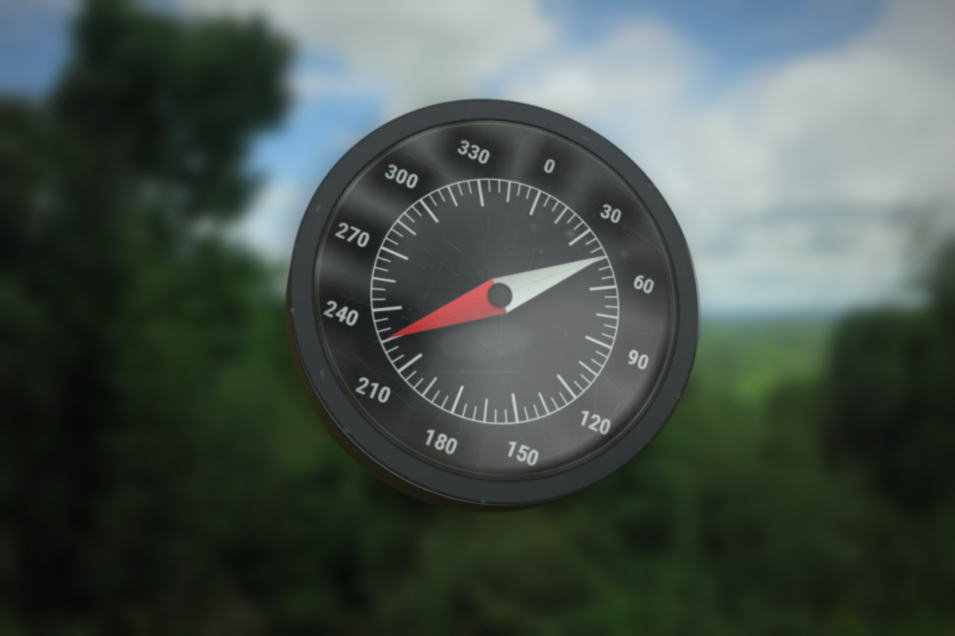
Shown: 225 °
